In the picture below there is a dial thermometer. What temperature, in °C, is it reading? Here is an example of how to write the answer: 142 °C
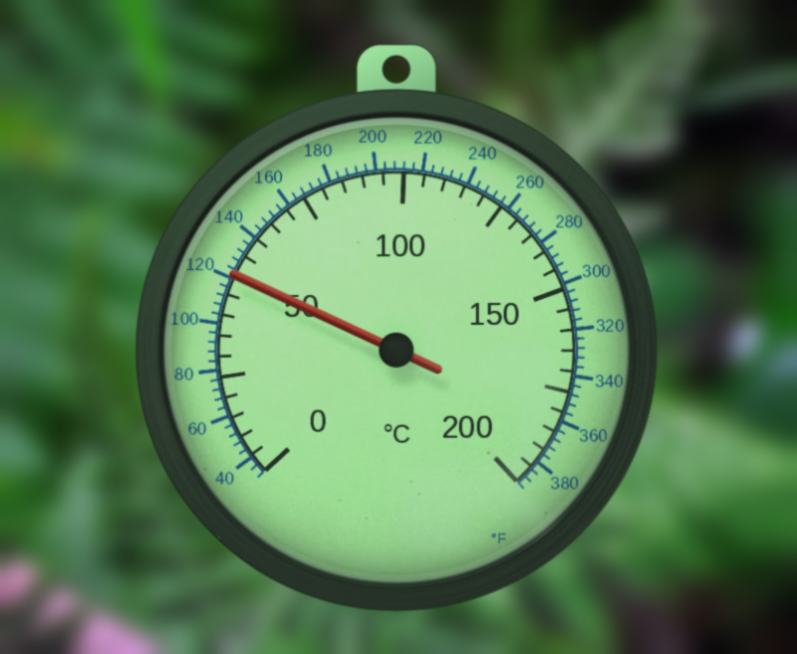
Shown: 50 °C
